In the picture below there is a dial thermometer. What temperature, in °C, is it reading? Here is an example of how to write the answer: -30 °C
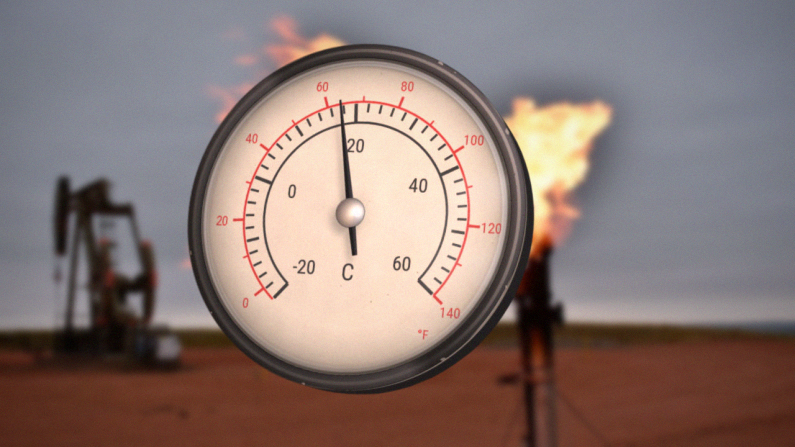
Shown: 18 °C
